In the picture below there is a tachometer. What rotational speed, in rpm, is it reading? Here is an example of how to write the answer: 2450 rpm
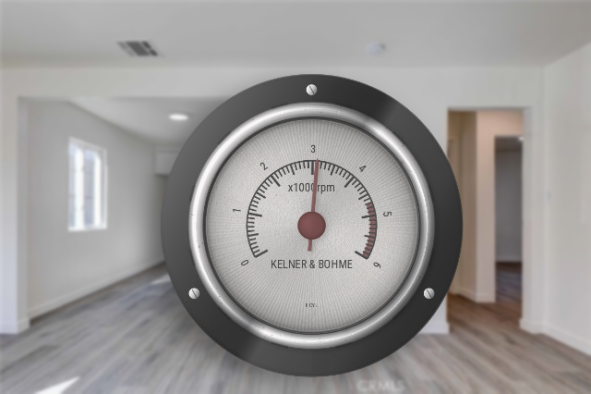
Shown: 3100 rpm
